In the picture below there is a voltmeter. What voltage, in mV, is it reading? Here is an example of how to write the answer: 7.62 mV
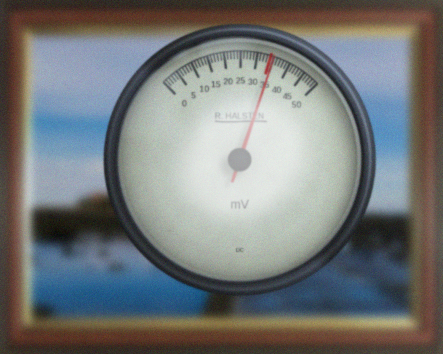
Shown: 35 mV
